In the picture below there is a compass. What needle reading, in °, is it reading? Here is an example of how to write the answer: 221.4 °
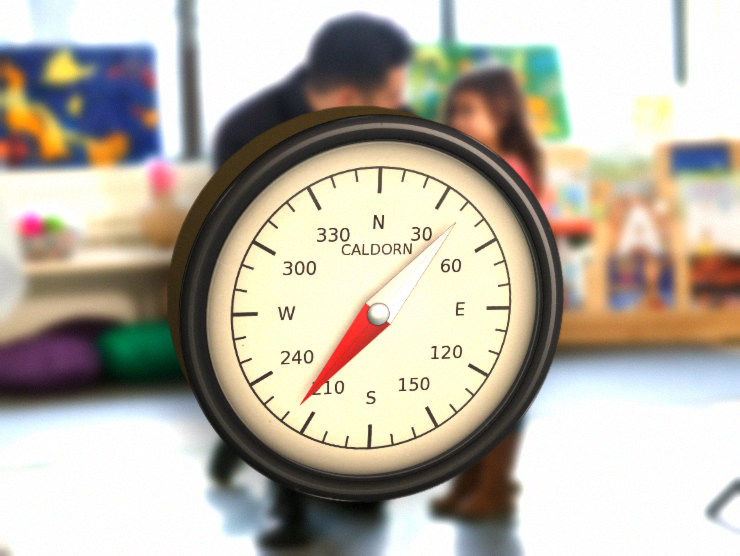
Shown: 220 °
